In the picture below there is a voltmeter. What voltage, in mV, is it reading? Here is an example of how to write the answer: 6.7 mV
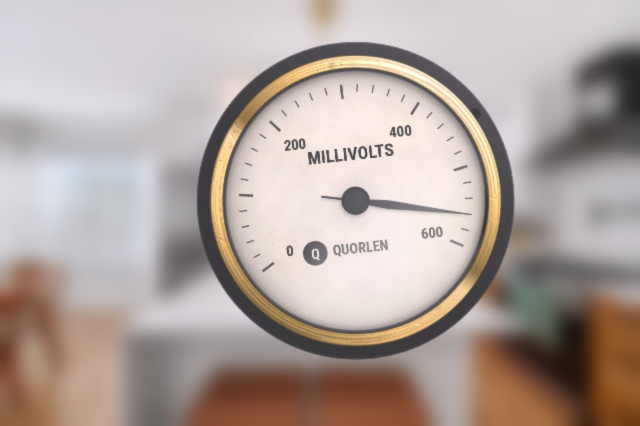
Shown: 560 mV
